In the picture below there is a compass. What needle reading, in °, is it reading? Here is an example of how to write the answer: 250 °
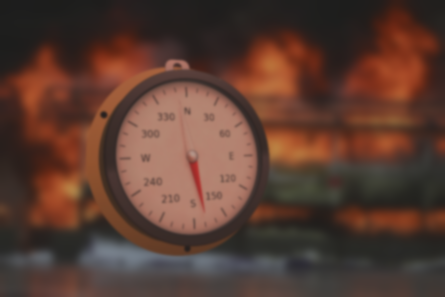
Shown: 170 °
